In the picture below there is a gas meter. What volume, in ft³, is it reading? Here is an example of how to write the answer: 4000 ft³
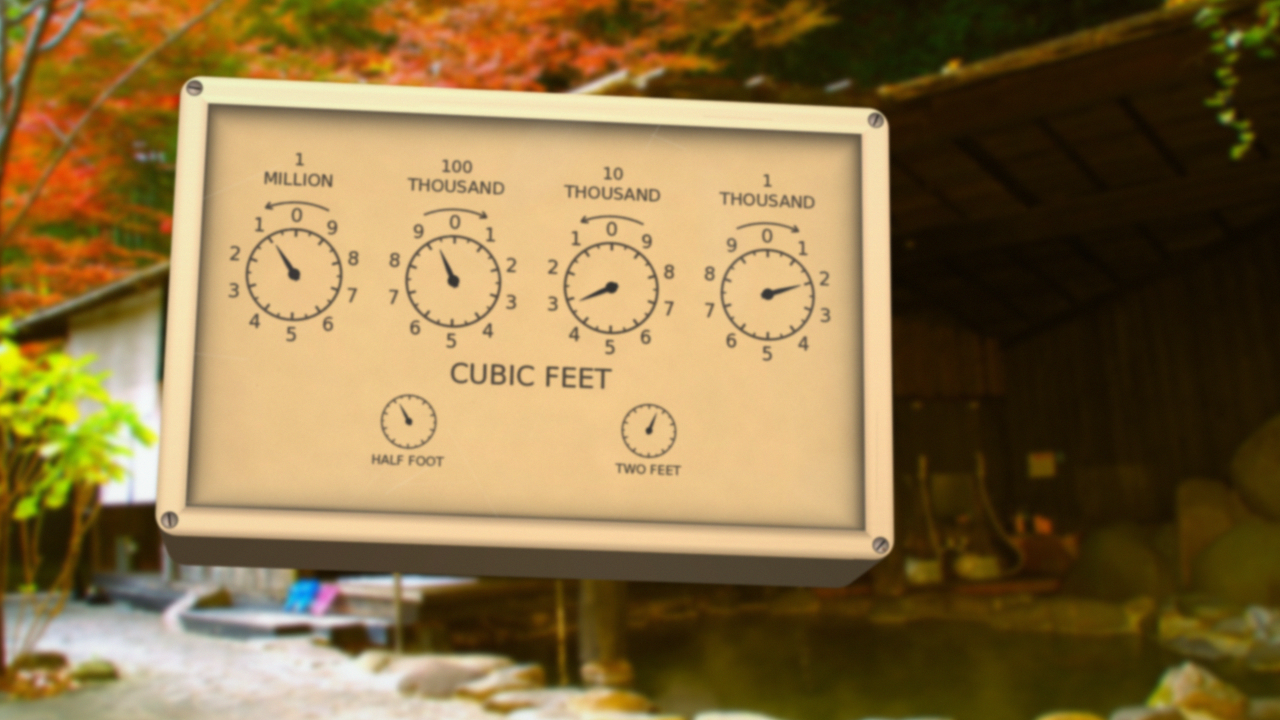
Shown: 93200 ft³
